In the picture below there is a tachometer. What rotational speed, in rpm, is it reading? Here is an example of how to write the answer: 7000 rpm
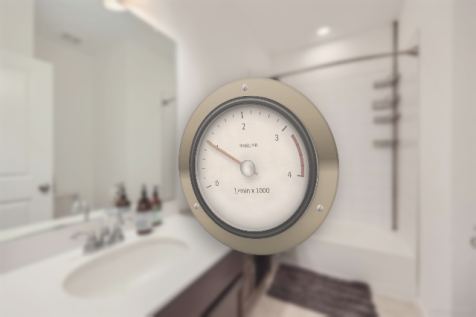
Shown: 1000 rpm
